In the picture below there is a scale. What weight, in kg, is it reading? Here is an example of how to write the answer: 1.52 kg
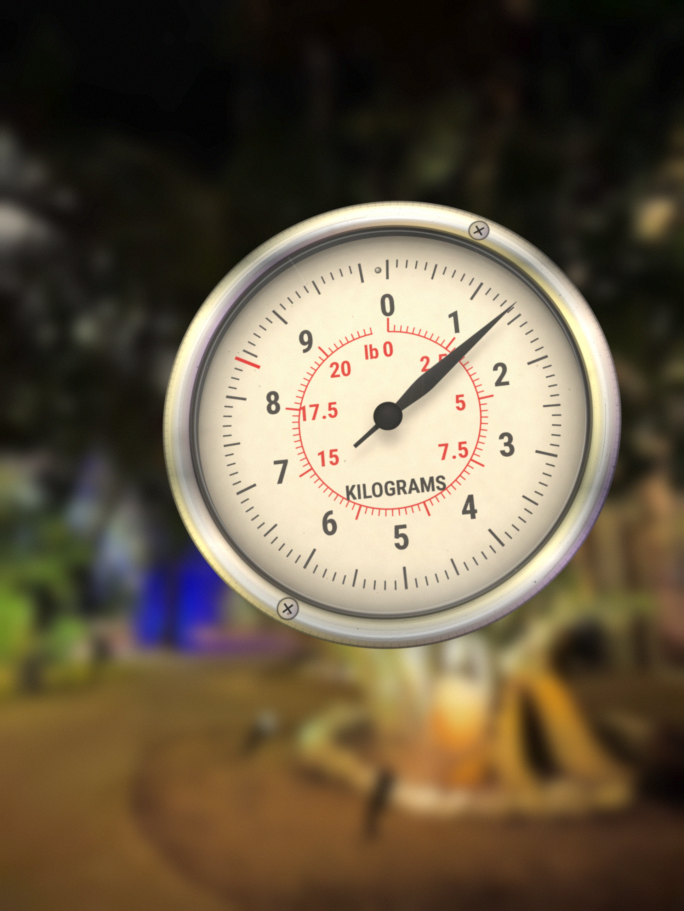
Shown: 1.4 kg
